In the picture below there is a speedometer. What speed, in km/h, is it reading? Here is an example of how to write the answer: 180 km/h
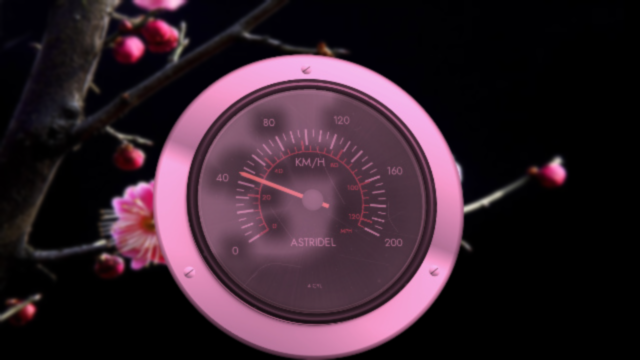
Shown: 45 km/h
